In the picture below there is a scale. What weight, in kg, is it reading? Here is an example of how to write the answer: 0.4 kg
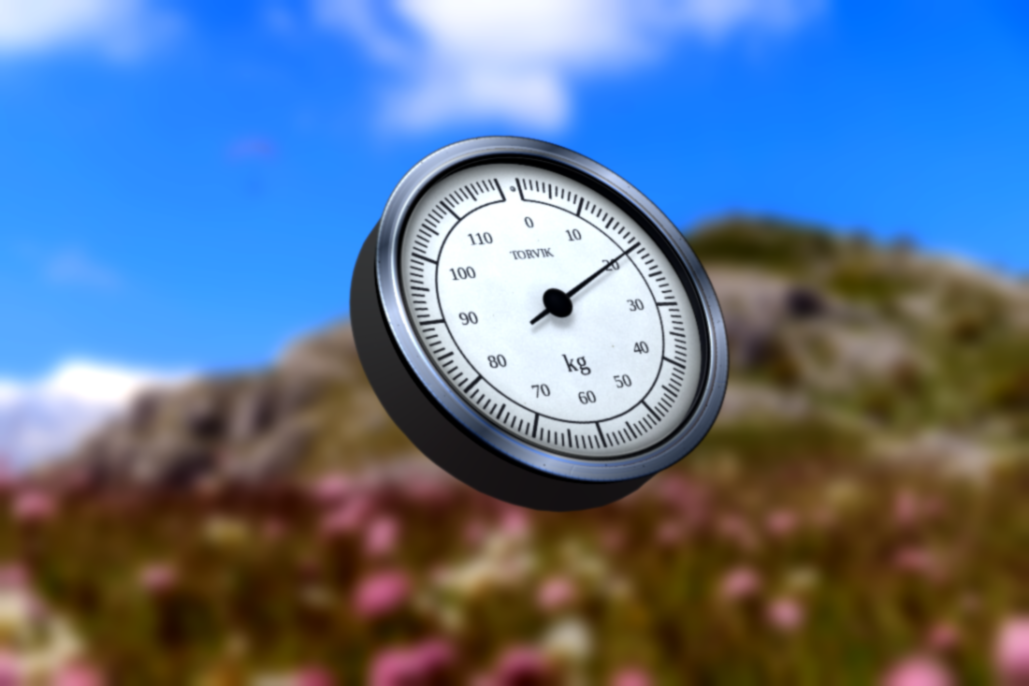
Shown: 20 kg
